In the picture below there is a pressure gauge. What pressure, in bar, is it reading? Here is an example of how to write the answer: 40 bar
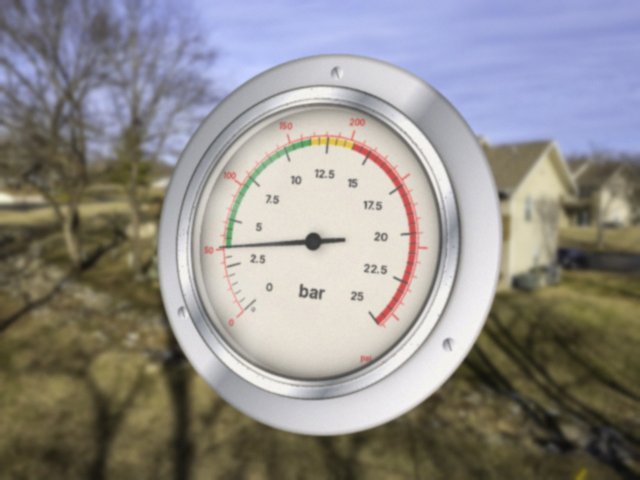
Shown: 3.5 bar
